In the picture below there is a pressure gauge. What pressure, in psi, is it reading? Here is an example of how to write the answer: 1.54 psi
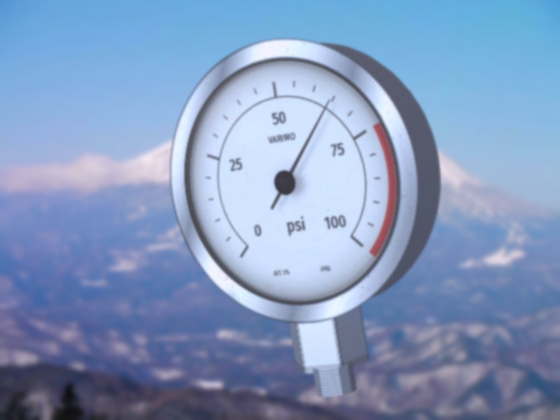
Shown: 65 psi
